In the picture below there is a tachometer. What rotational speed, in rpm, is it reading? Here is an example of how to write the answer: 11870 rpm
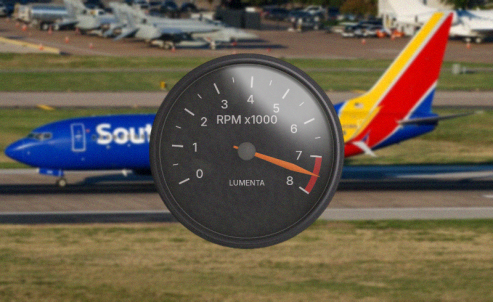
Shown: 7500 rpm
